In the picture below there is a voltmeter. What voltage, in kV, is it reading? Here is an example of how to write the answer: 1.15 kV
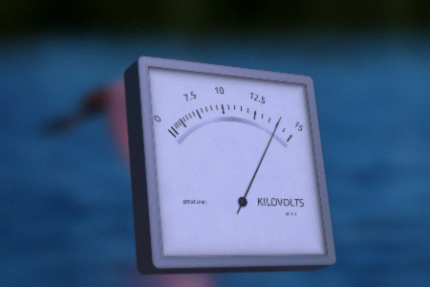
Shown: 14 kV
